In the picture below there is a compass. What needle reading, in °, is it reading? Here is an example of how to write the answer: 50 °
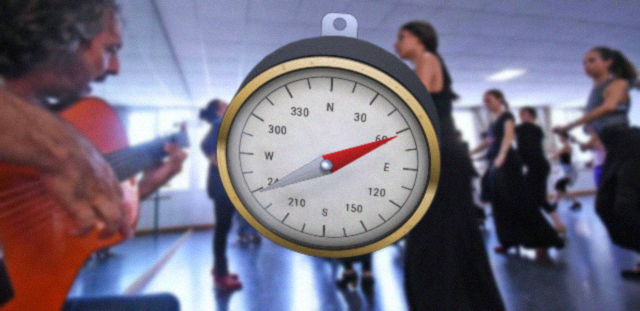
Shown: 60 °
